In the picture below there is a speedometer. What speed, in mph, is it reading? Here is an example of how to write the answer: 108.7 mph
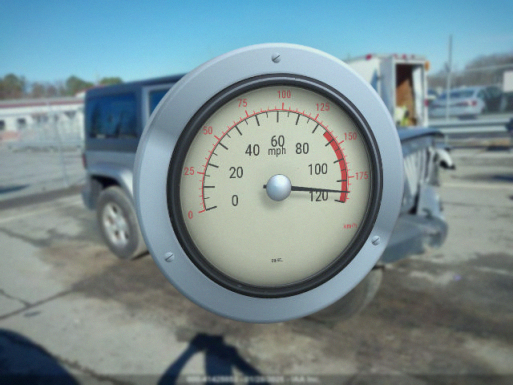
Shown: 115 mph
